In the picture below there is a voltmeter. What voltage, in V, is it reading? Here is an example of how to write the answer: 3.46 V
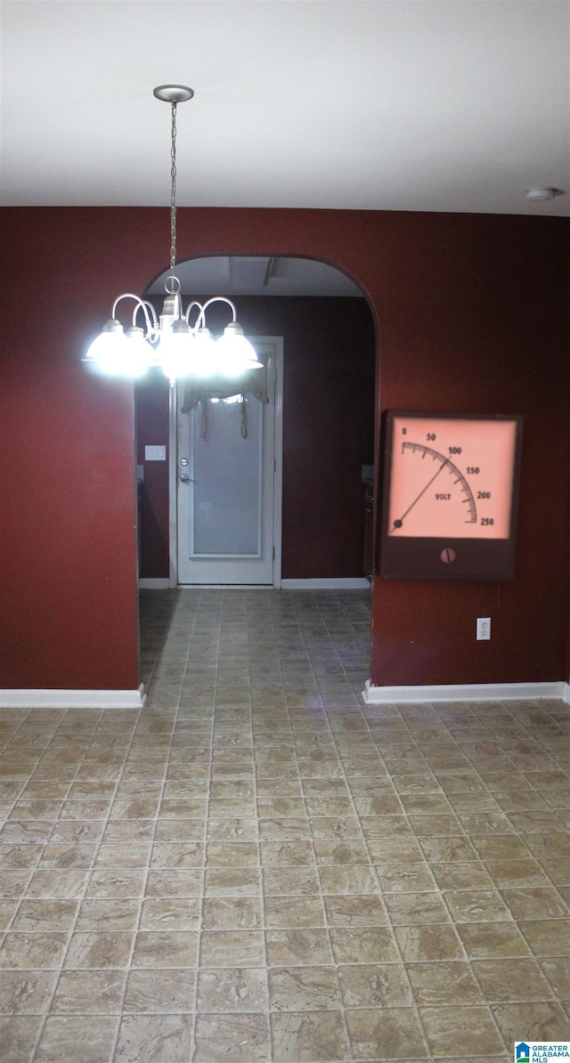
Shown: 100 V
